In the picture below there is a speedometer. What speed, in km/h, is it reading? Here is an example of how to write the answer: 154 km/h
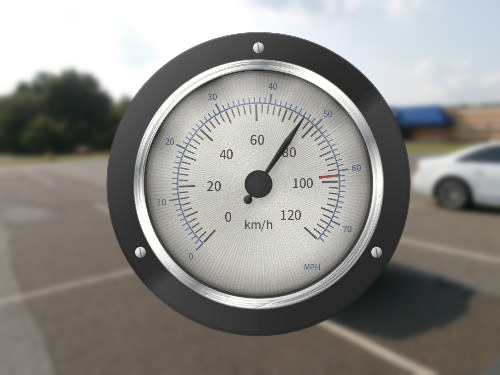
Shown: 76 km/h
